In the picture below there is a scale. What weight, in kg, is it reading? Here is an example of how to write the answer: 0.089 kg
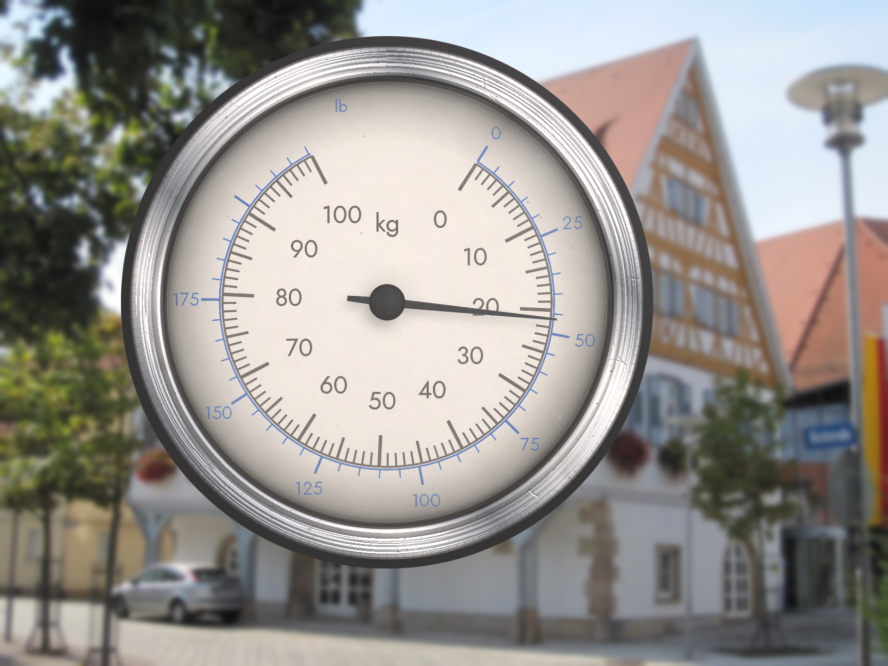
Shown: 21 kg
